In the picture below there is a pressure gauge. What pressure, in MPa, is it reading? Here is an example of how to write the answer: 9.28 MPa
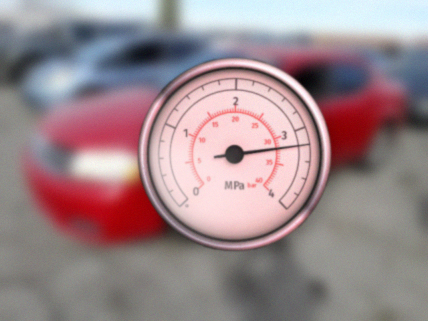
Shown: 3.2 MPa
